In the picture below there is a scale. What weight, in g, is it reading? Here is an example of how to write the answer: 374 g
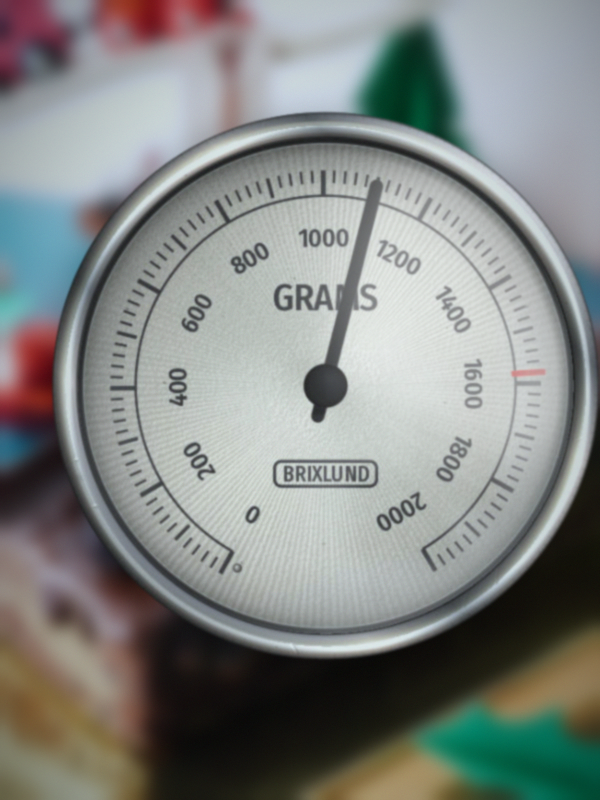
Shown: 1100 g
